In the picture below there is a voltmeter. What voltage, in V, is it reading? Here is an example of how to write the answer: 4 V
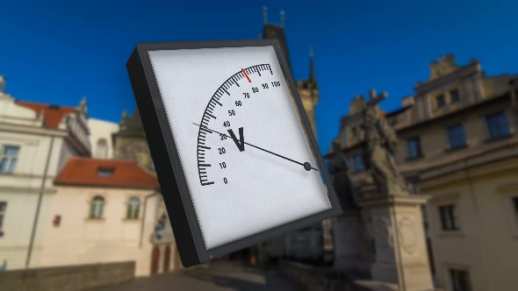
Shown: 30 V
